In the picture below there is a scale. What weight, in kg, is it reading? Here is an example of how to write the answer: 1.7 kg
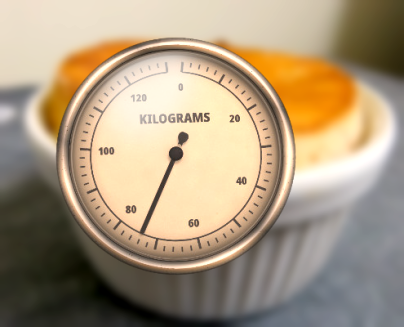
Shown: 74 kg
